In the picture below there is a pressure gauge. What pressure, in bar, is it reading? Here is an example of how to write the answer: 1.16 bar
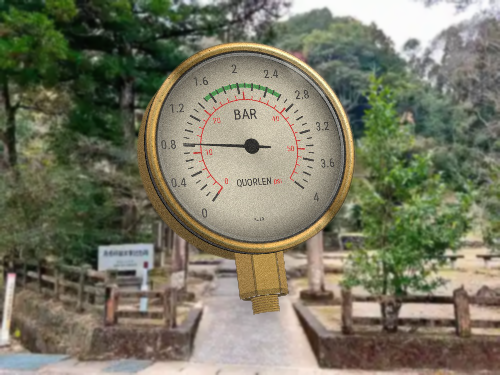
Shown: 0.8 bar
